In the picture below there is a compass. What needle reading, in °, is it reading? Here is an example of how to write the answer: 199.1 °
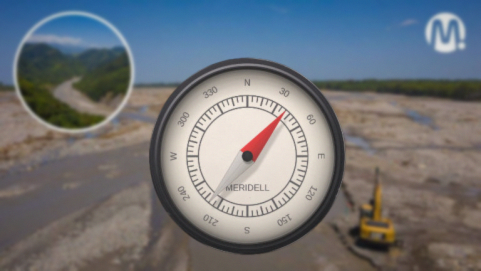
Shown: 40 °
